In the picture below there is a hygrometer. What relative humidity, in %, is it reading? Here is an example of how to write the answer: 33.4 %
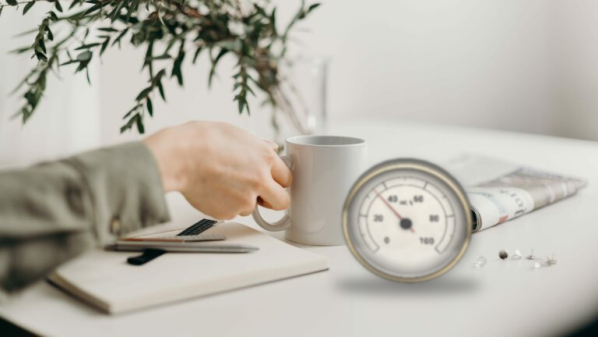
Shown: 35 %
